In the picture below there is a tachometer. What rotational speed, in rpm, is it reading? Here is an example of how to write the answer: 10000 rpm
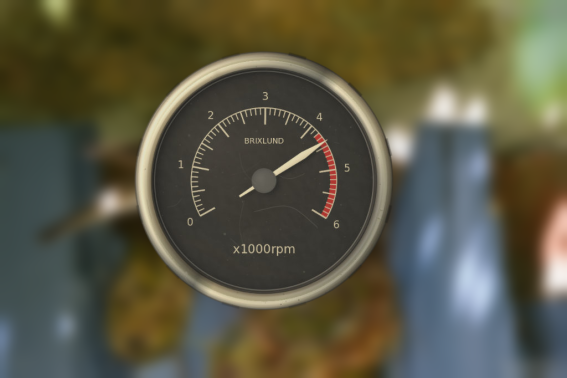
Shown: 4400 rpm
